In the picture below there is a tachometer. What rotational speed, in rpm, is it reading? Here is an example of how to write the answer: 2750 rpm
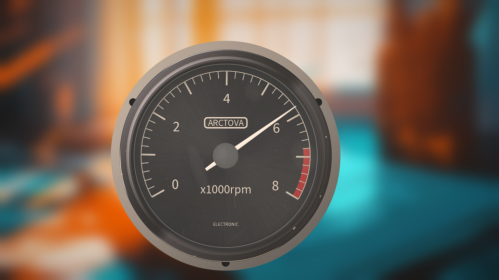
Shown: 5800 rpm
